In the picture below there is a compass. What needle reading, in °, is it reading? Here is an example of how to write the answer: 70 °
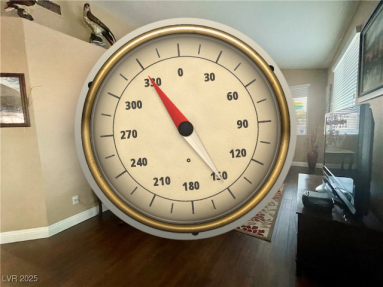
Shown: 330 °
